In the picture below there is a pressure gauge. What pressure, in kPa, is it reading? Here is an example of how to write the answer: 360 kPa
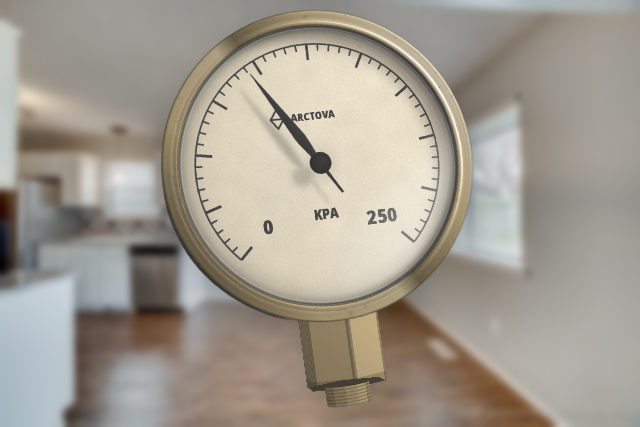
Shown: 95 kPa
